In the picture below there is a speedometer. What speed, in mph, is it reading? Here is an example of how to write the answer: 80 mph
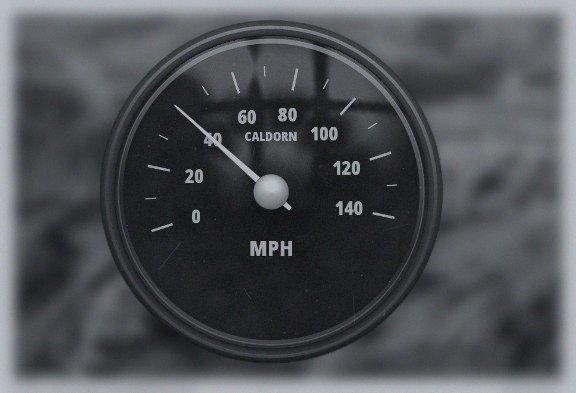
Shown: 40 mph
